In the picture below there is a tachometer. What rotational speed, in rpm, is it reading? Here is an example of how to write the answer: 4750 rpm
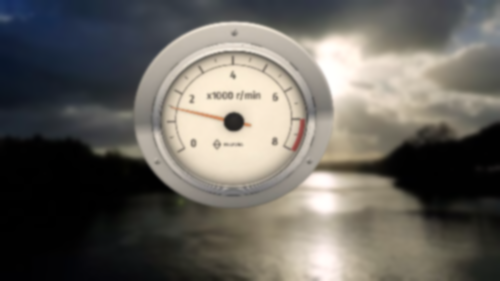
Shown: 1500 rpm
